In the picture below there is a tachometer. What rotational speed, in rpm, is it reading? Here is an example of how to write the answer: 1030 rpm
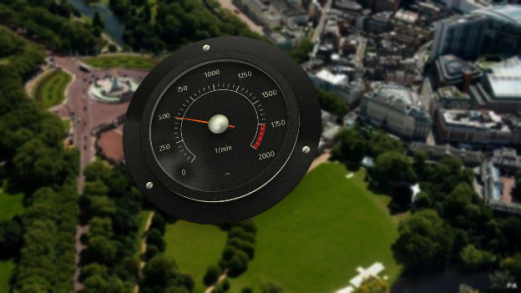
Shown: 500 rpm
